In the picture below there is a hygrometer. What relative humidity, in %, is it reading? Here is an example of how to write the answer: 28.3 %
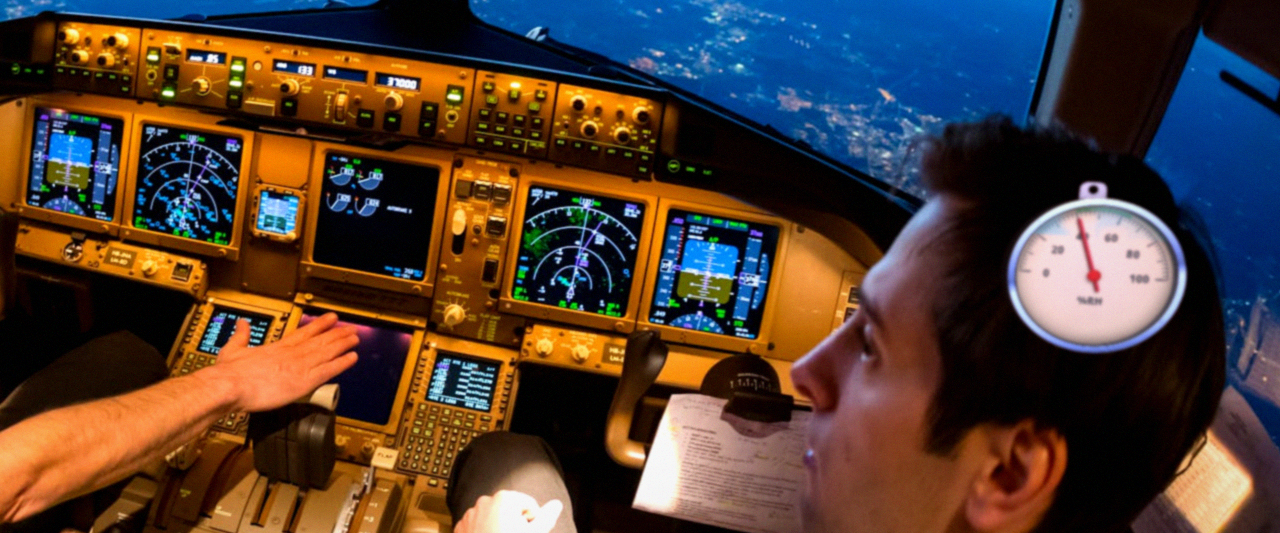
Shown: 40 %
